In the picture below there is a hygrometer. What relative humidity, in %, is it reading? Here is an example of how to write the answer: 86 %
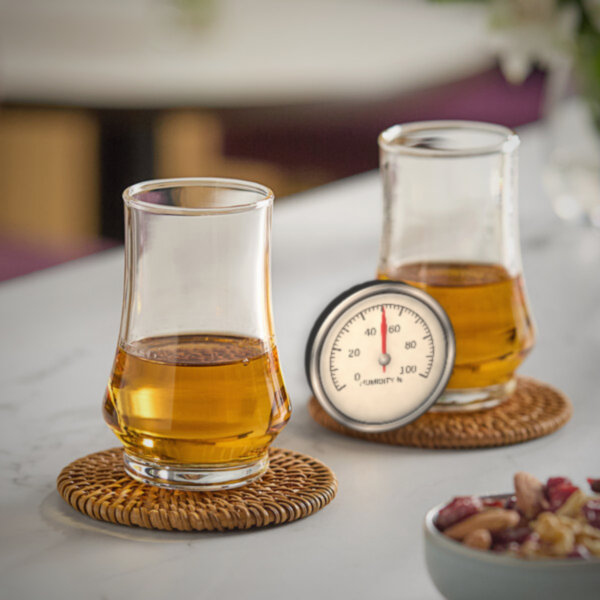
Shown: 50 %
